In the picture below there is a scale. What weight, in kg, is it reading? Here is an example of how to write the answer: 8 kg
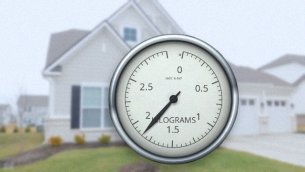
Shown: 1.85 kg
